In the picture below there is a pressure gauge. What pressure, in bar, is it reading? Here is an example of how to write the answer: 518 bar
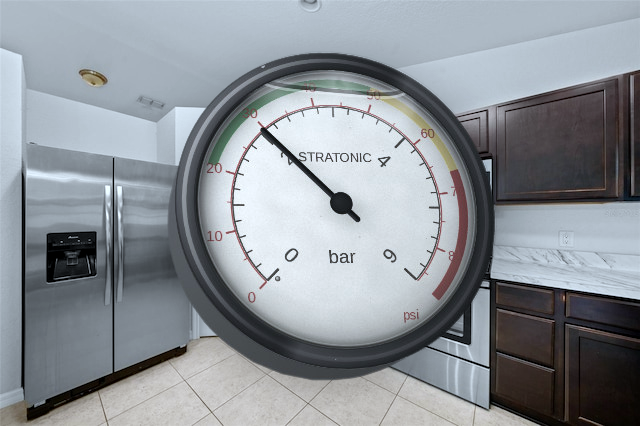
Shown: 2 bar
